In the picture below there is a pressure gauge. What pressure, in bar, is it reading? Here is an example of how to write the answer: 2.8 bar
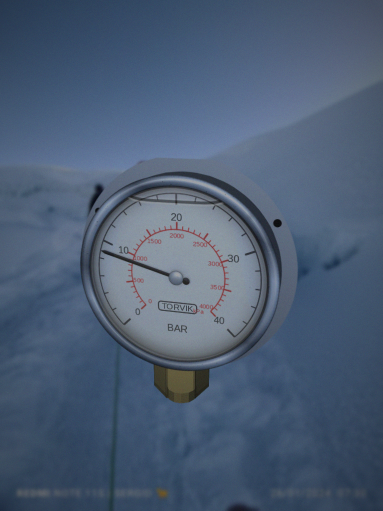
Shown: 9 bar
